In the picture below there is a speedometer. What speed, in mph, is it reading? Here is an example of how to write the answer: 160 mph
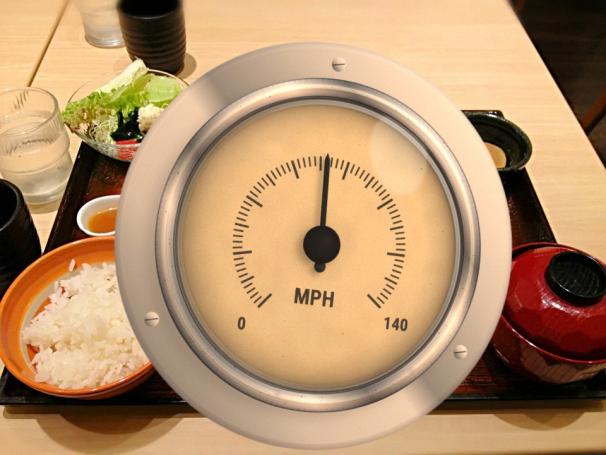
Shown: 72 mph
